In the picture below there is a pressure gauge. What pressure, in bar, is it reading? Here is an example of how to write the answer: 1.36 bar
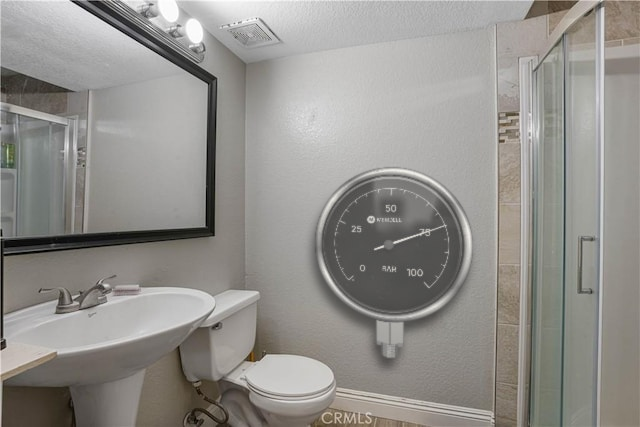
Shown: 75 bar
